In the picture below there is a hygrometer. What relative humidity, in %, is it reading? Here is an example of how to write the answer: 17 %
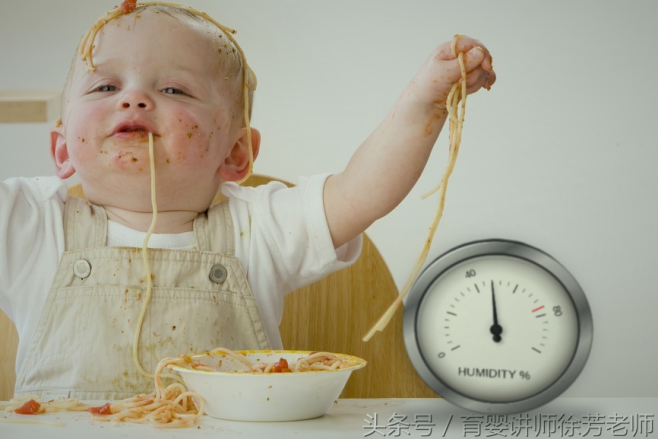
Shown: 48 %
